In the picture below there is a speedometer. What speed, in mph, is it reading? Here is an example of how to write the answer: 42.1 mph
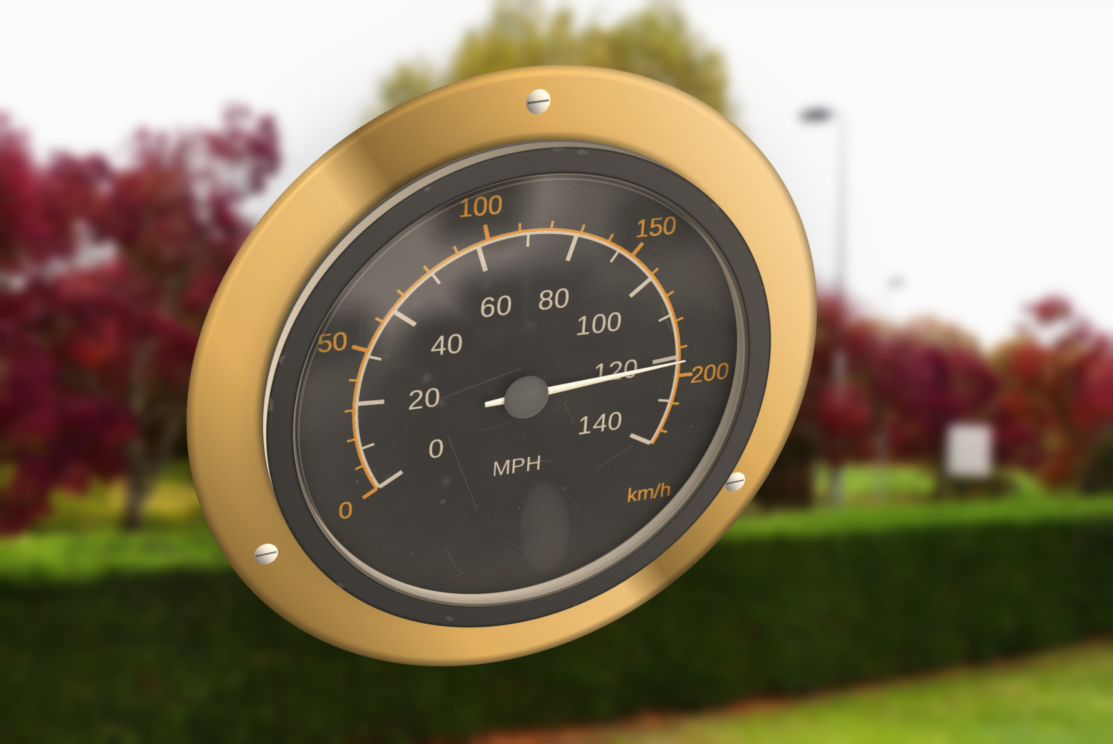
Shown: 120 mph
